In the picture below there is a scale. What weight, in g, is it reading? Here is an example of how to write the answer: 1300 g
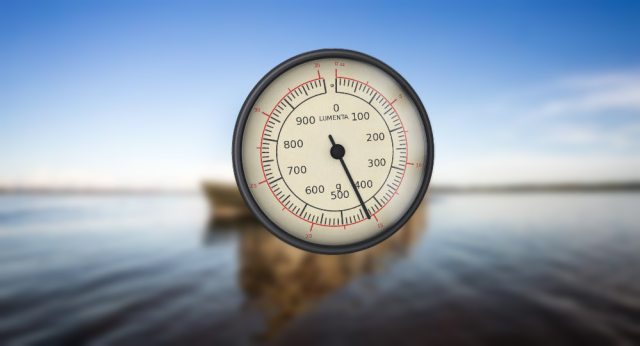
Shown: 440 g
